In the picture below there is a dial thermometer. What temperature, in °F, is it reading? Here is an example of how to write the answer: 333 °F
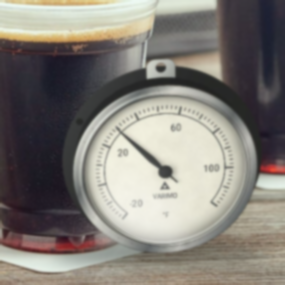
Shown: 30 °F
